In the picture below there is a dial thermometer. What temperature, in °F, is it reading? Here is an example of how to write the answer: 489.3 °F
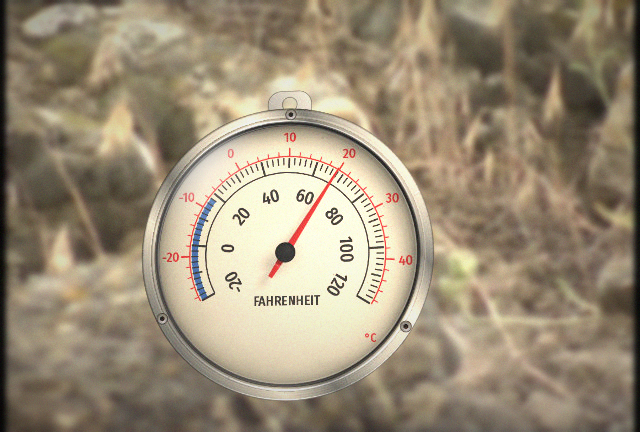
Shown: 68 °F
